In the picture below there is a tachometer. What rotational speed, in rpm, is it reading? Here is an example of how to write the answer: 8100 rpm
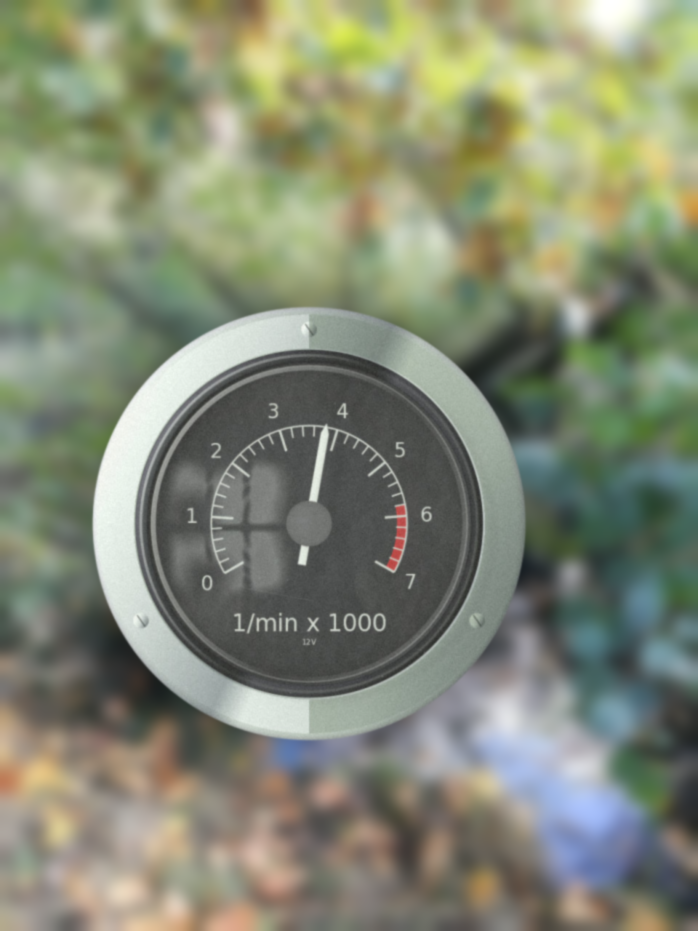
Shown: 3800 rpm
